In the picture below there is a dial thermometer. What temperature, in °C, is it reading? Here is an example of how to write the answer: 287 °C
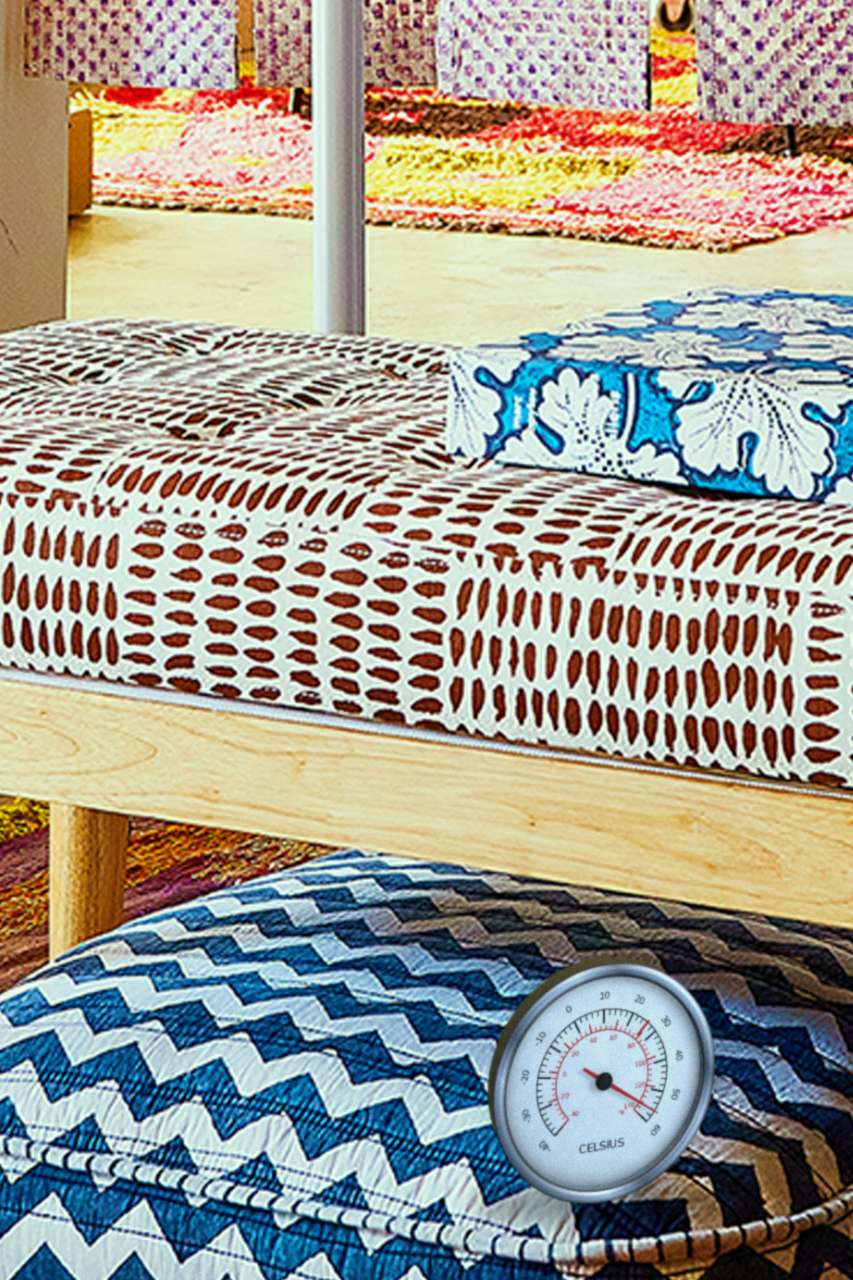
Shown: 56 °C
